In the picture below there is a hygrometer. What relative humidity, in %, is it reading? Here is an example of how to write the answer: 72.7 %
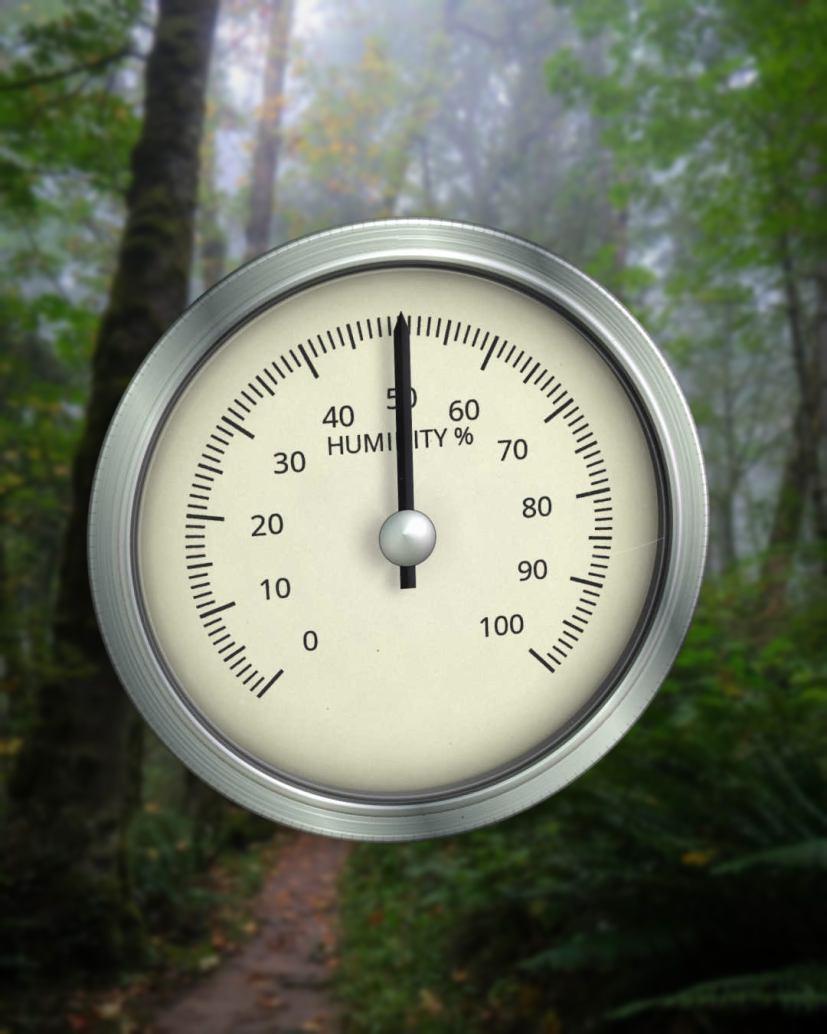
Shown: 50 %
